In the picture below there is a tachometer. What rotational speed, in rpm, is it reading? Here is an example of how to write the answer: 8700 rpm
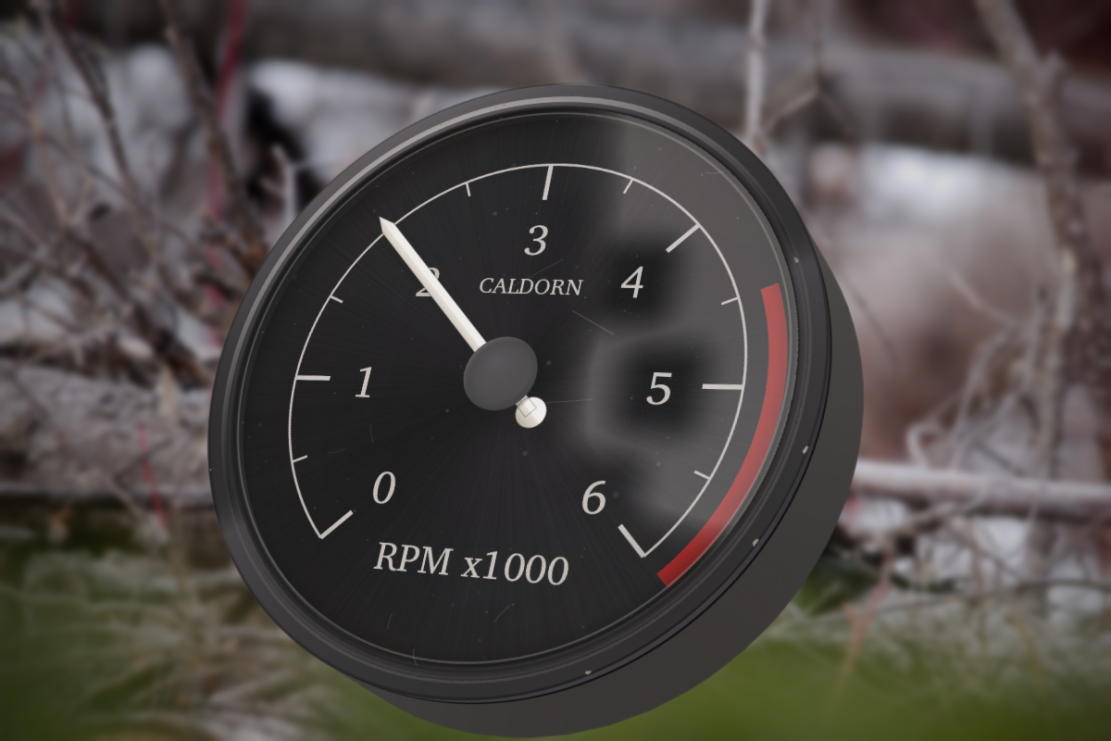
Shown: 2000 rpm
